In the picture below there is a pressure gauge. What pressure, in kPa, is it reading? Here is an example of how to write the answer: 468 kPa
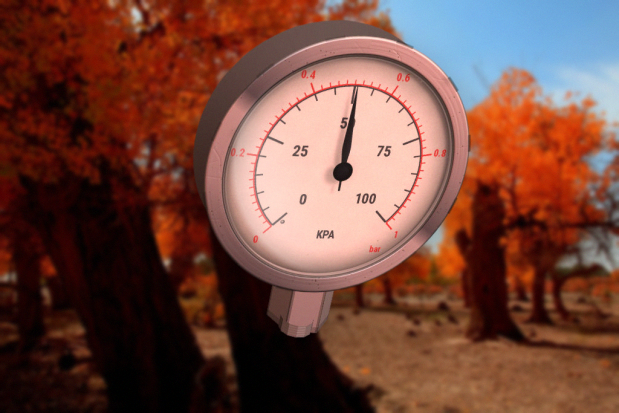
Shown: 50 kPa
